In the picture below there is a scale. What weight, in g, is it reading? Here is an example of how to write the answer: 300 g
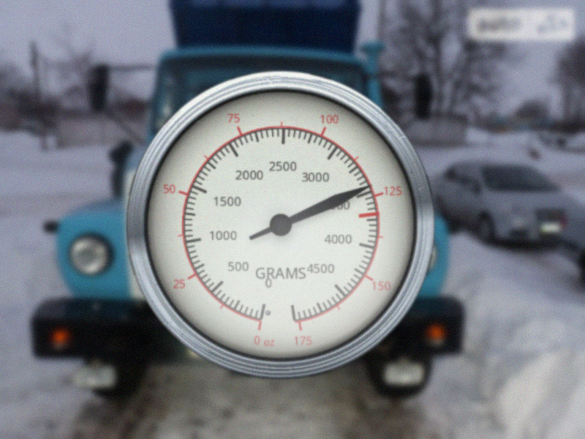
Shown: 3450 g
